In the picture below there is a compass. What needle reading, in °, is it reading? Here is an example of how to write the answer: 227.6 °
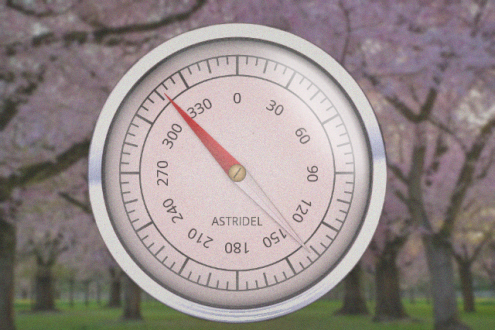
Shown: 317.5 °
